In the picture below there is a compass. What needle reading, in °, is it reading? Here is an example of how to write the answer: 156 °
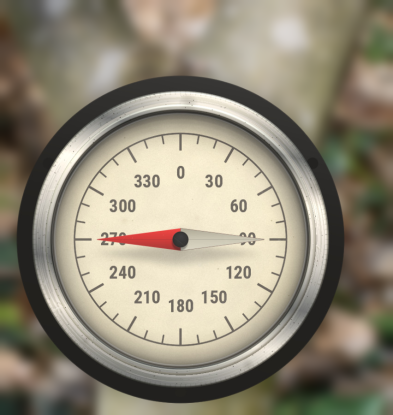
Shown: 270 °
